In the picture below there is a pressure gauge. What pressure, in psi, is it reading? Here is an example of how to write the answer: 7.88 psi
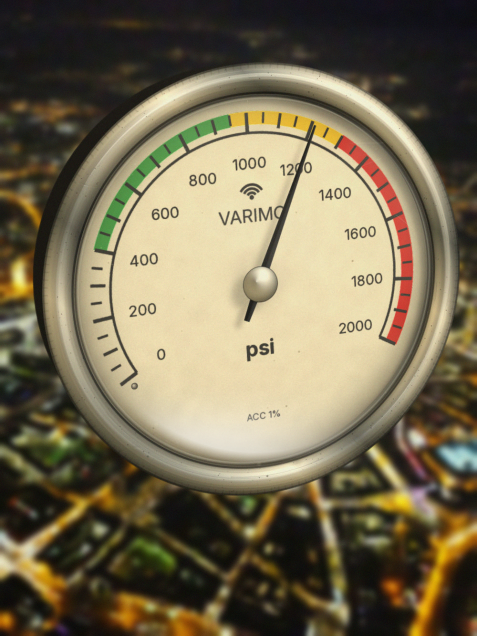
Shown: 1200 psi
